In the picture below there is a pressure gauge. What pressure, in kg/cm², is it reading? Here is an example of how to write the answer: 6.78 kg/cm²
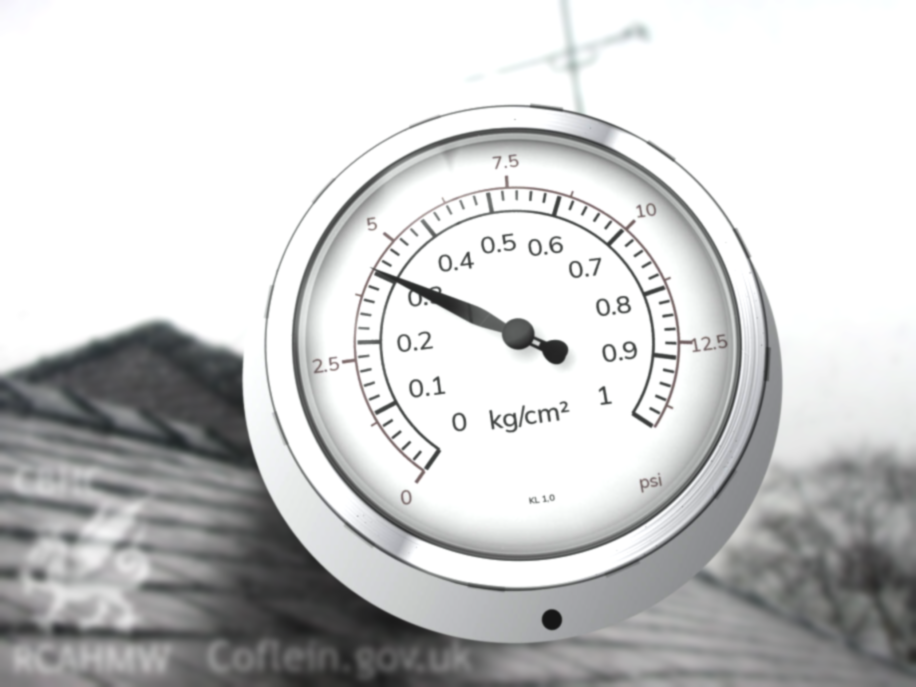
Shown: 0.3 kg/cm²
